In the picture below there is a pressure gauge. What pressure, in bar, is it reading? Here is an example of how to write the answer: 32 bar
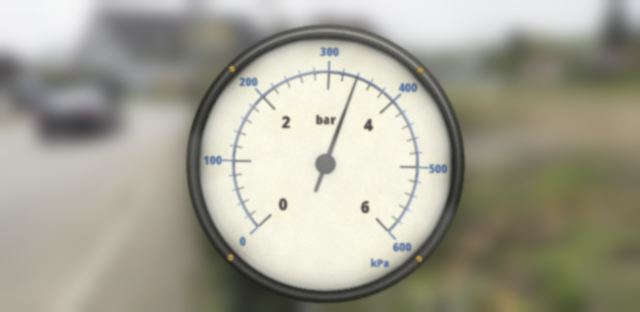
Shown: 3.4 bar
